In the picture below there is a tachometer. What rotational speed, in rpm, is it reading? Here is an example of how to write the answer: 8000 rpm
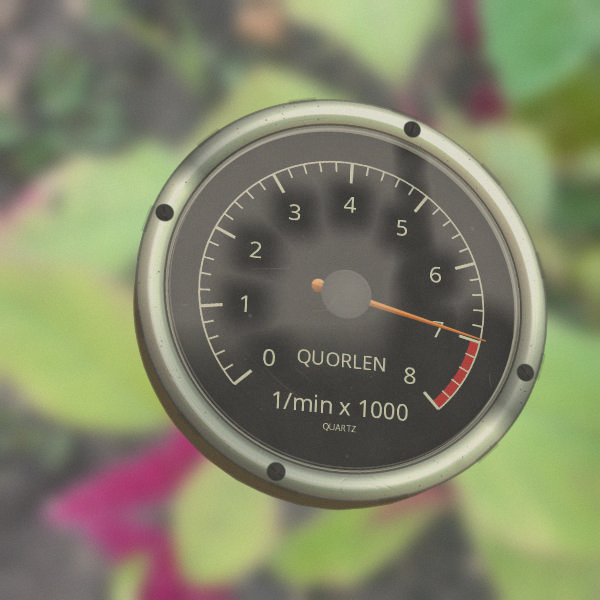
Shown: 7000 rpm
